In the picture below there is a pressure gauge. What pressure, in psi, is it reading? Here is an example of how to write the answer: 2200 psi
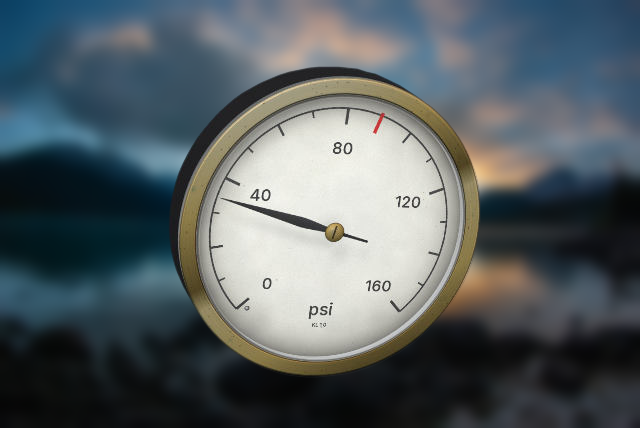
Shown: 35 psi
